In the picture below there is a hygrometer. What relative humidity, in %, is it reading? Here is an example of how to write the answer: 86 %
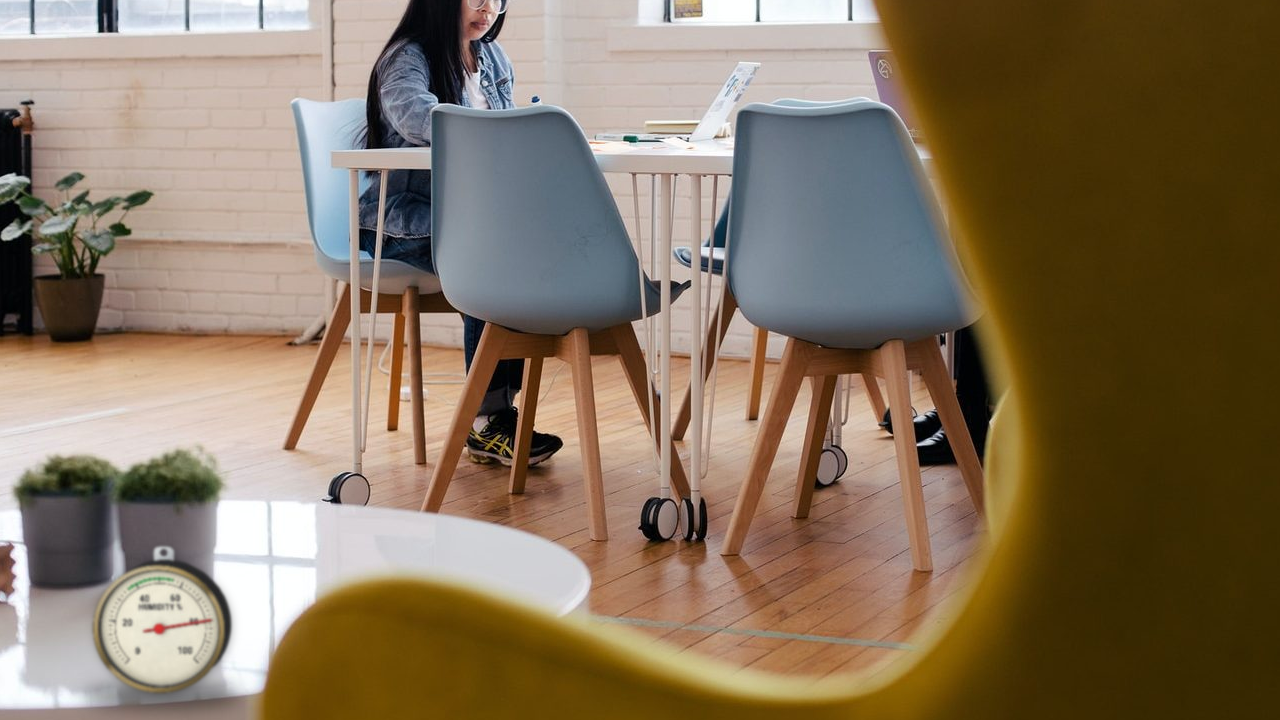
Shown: 80 %
